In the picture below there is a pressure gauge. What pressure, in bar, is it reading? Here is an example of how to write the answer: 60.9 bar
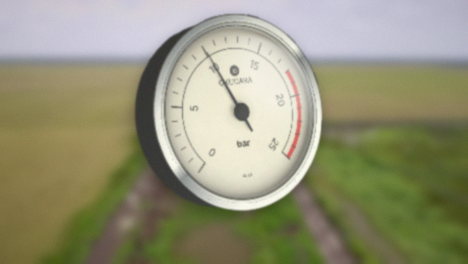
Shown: 10 bar
